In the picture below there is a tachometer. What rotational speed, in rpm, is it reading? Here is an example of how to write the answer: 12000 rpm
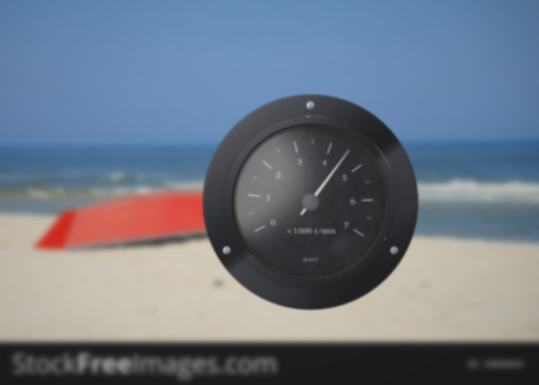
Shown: 4500 rpm
